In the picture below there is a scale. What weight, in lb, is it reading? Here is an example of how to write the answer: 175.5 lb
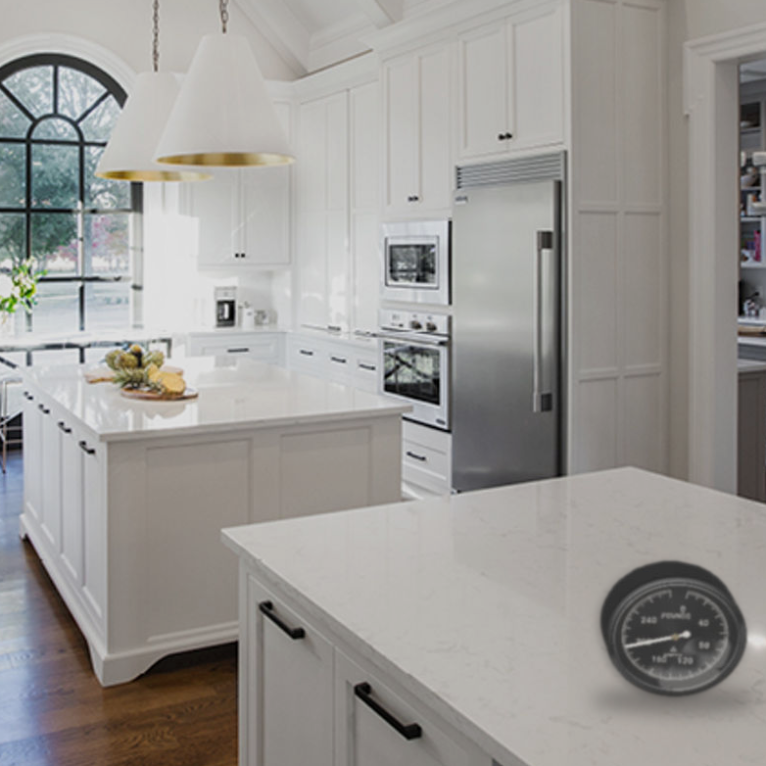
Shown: 200 lb
